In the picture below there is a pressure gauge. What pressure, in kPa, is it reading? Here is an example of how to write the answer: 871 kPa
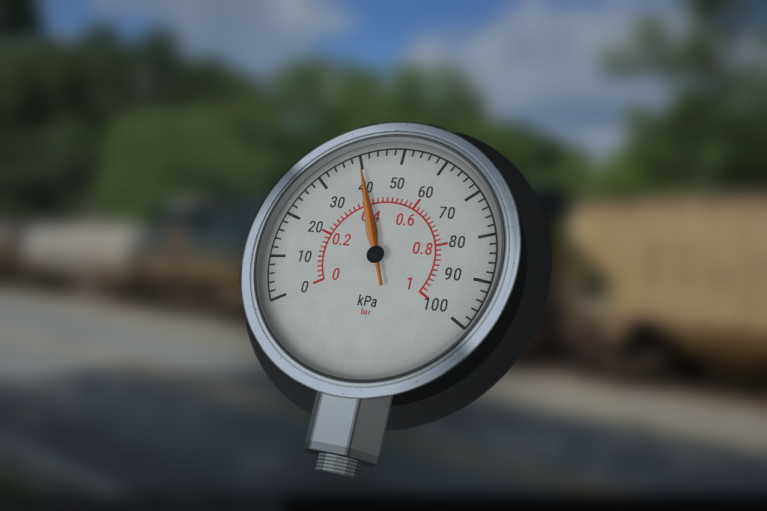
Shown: 40 kPa
